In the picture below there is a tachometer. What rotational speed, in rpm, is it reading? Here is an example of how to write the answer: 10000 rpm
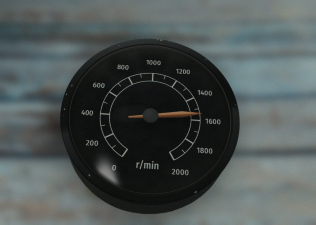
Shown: 1550 rpm
